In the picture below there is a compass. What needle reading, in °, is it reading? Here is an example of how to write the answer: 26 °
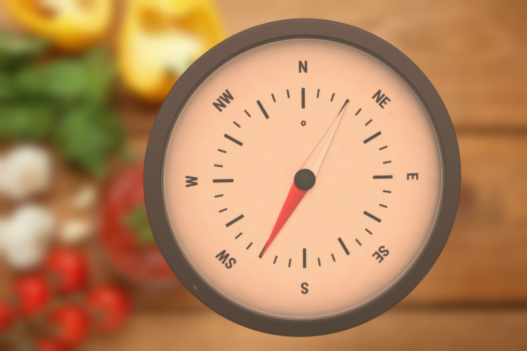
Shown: 210 °
